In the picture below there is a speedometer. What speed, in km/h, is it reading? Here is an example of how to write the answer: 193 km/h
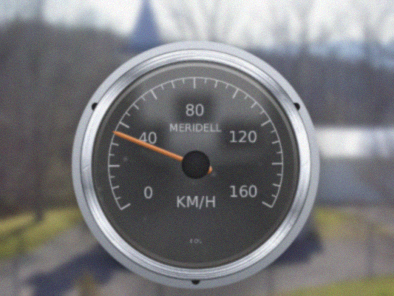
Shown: 35 km/h
